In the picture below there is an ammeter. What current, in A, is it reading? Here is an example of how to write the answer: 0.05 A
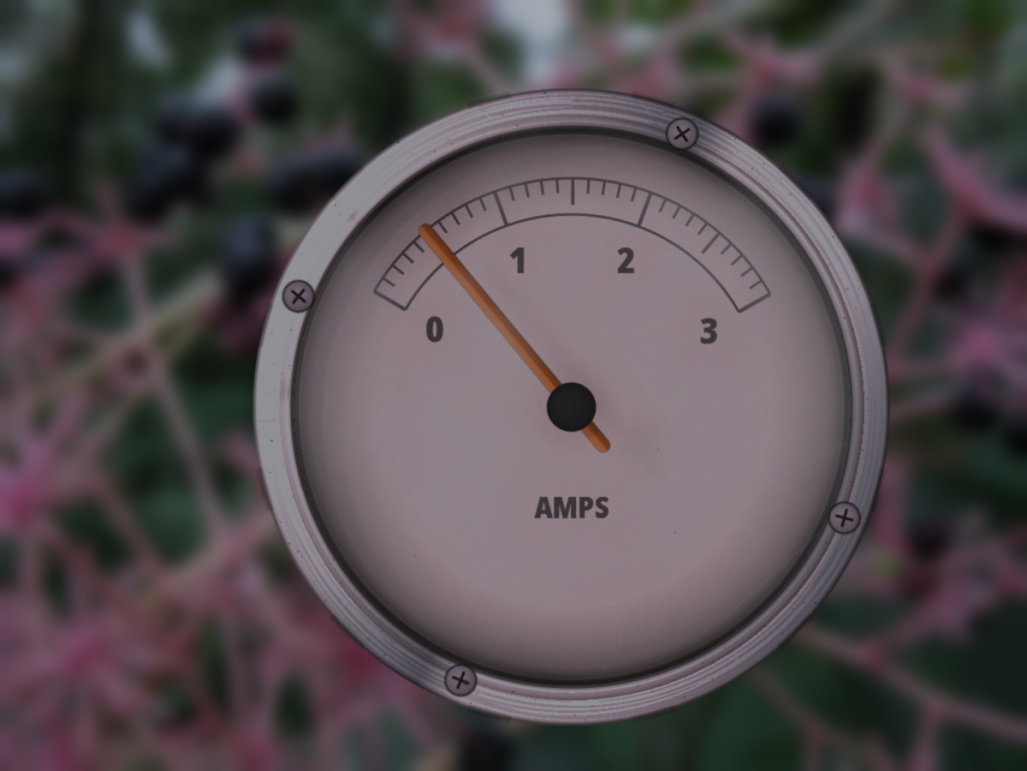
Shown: 0.5 A
